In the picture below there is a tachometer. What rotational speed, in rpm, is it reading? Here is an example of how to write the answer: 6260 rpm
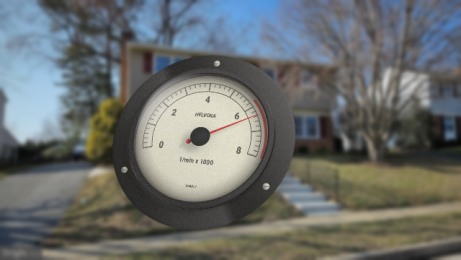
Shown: 6400 rpm
